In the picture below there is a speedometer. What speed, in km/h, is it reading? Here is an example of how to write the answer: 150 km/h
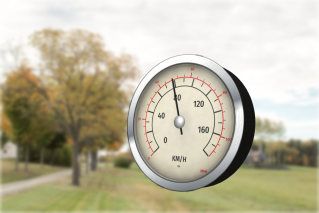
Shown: 80 km/h
